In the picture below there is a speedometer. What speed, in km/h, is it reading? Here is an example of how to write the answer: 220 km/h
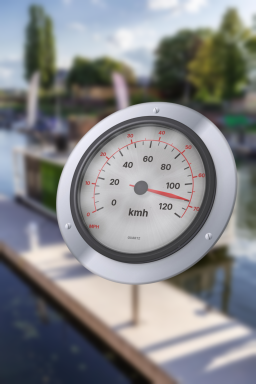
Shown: 110 km/h
